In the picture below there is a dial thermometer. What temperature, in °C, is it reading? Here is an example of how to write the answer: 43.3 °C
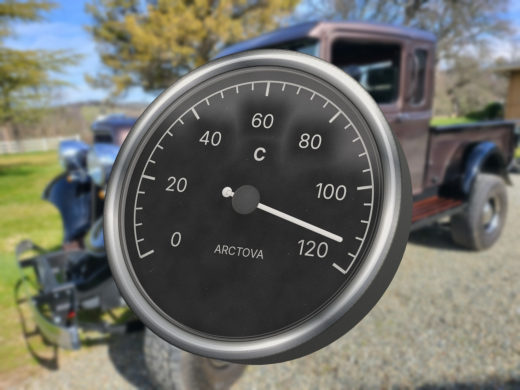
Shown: 114 °C
